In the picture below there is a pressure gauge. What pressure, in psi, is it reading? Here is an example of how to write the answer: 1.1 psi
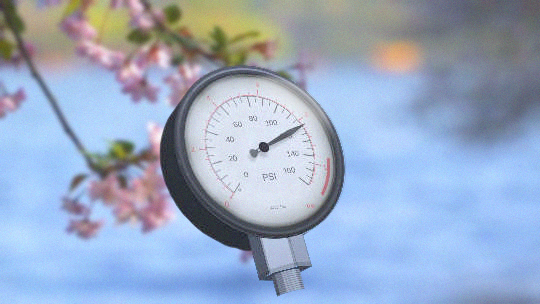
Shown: 120 psi
